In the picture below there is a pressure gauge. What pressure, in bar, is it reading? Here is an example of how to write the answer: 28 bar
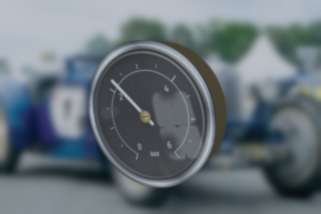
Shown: 2.25 bar
